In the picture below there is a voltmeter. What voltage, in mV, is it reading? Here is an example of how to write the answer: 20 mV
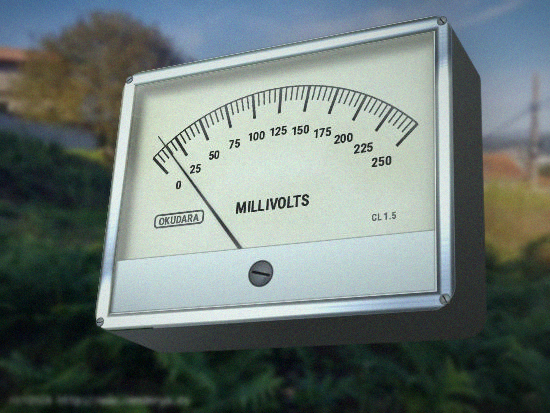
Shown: 15 mV
